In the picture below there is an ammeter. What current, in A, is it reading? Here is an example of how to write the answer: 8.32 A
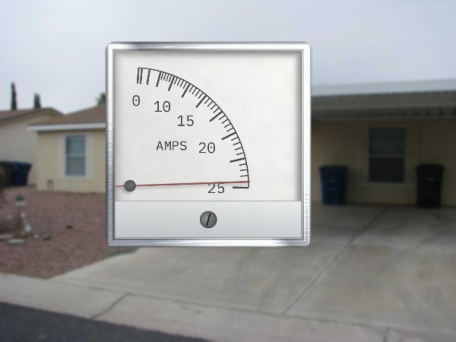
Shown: 24.5 A
